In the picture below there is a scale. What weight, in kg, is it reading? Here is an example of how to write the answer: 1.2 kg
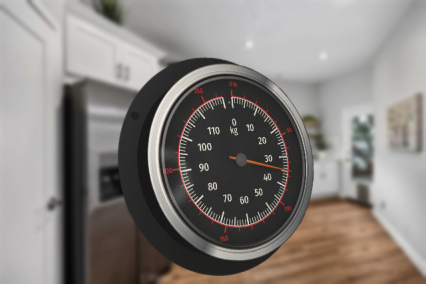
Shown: 35 kg
